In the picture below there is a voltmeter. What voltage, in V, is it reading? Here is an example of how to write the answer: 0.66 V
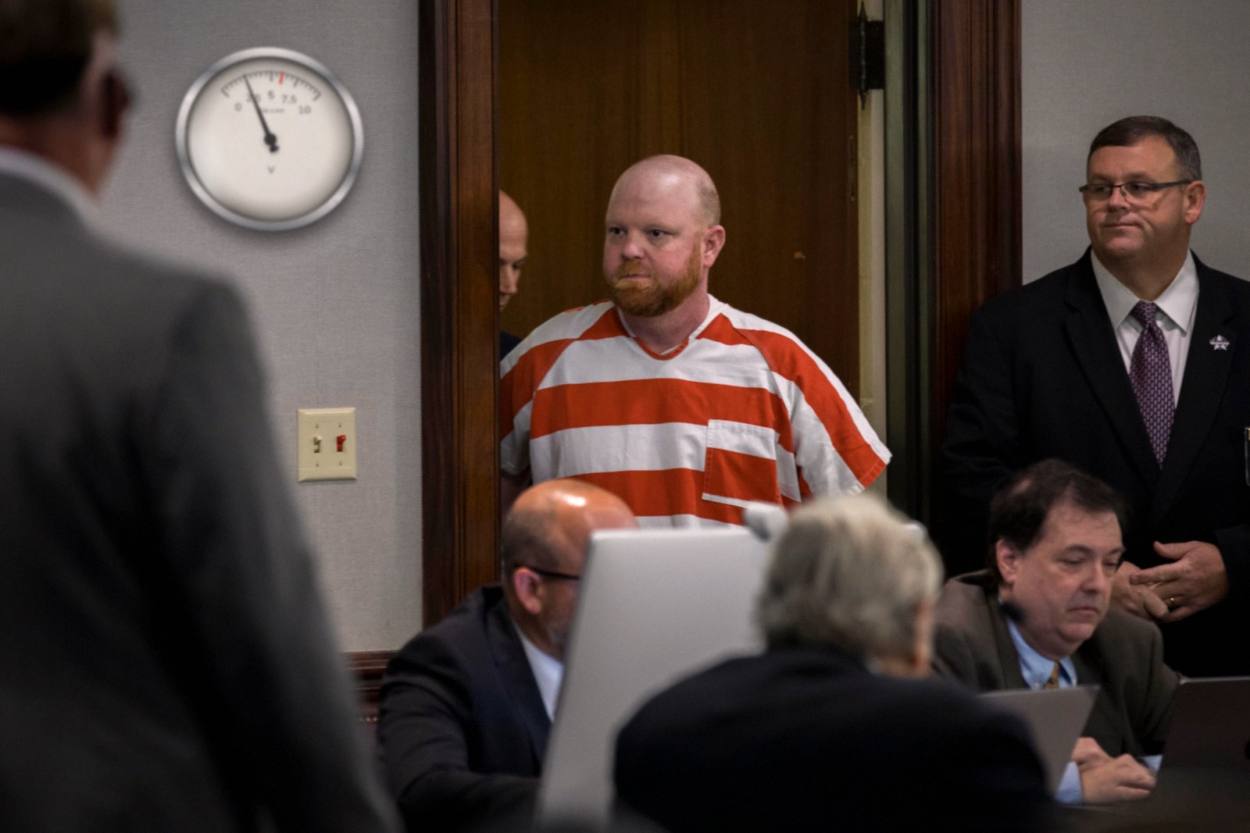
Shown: 2.5 V
